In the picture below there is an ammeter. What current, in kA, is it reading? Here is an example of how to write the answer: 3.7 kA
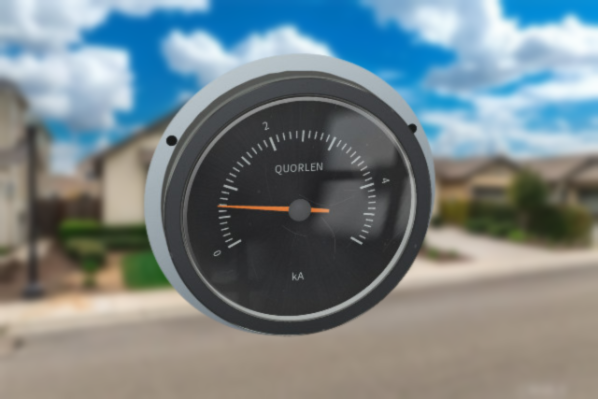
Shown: 0.7 kA
